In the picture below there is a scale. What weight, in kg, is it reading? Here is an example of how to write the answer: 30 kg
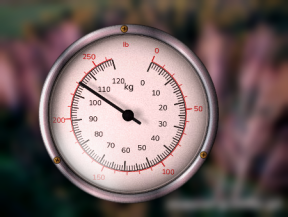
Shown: 105 kg
